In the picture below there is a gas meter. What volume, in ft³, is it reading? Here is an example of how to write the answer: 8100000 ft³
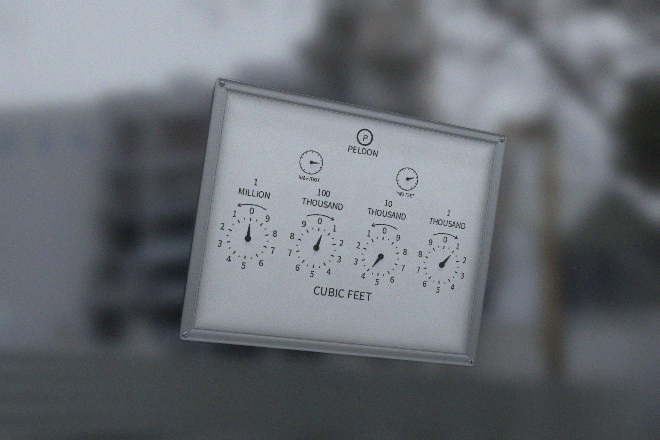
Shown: 4100 ft³
